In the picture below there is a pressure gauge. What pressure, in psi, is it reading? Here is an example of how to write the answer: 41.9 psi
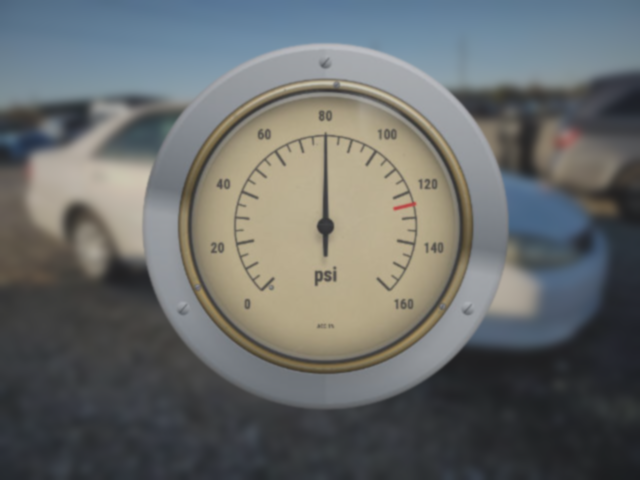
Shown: 80 psi
